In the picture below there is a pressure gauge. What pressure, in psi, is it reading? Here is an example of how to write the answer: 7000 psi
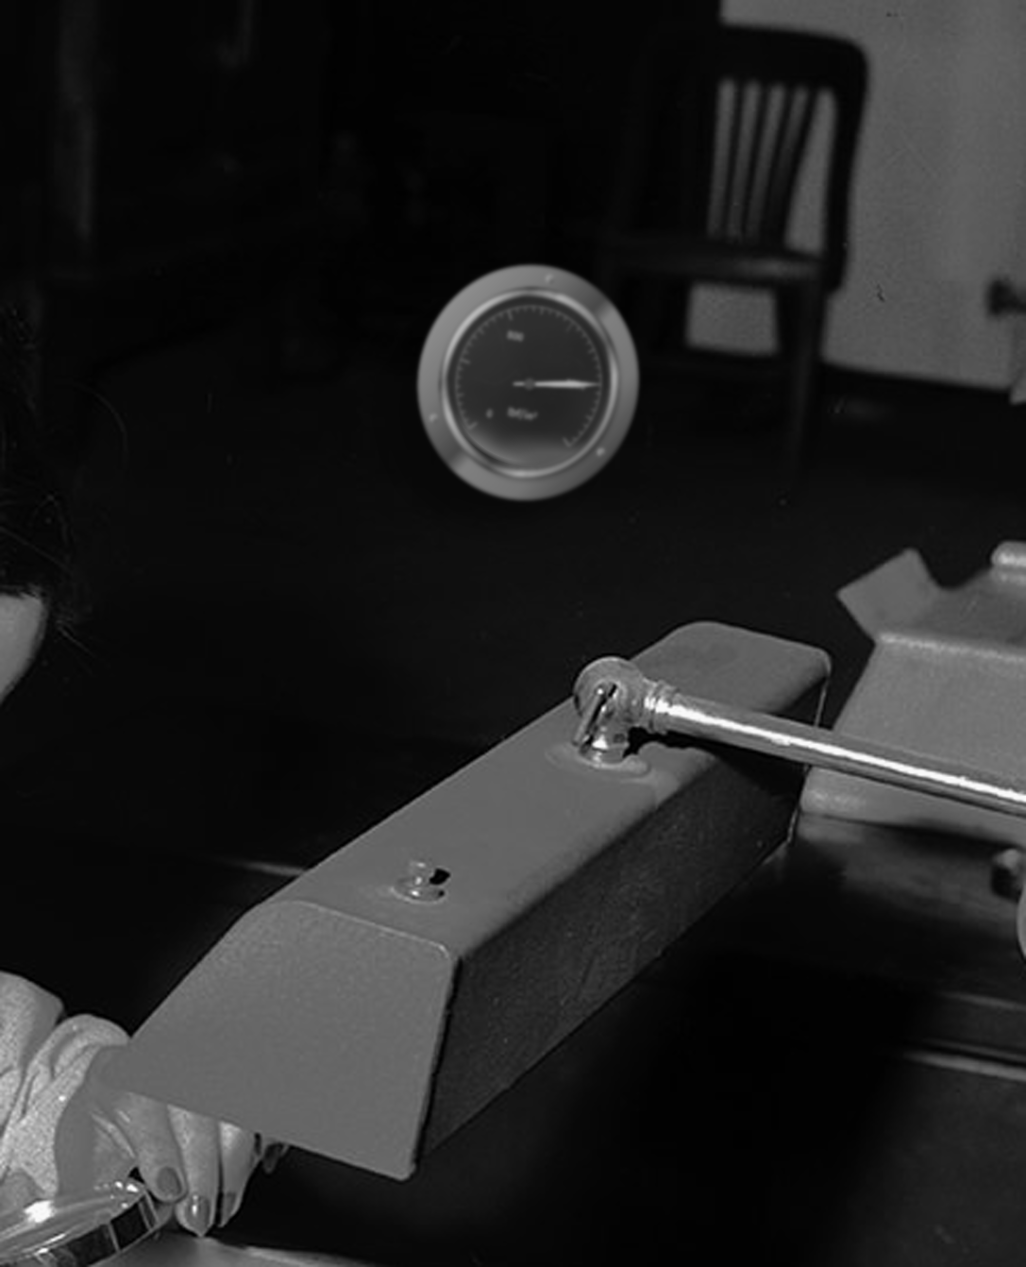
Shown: 1600 psi
